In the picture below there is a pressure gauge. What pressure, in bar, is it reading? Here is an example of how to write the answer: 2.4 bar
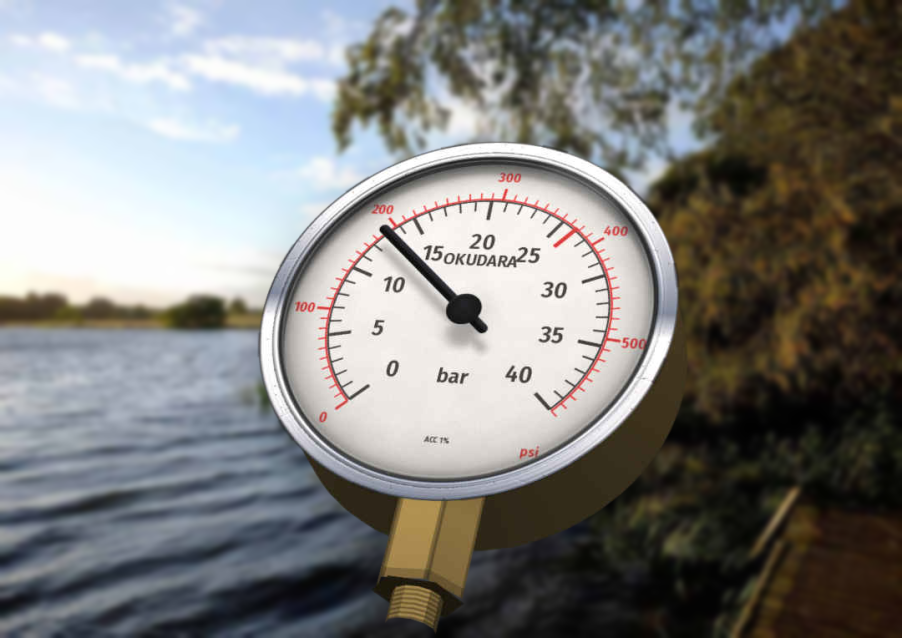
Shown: 13 bar
